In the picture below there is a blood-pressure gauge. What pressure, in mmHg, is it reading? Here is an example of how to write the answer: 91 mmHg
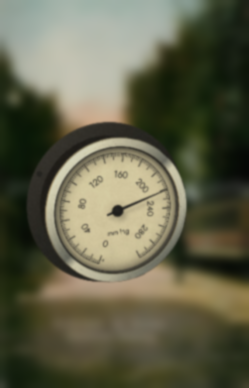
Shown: 220 mmHg
